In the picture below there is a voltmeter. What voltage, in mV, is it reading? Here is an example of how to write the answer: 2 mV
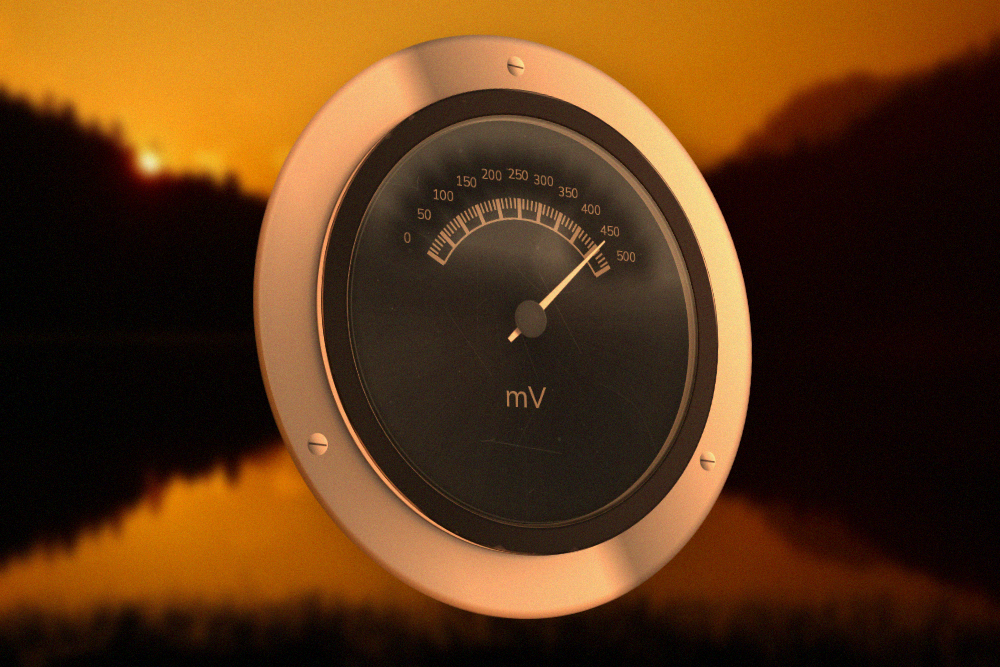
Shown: 450 mV
